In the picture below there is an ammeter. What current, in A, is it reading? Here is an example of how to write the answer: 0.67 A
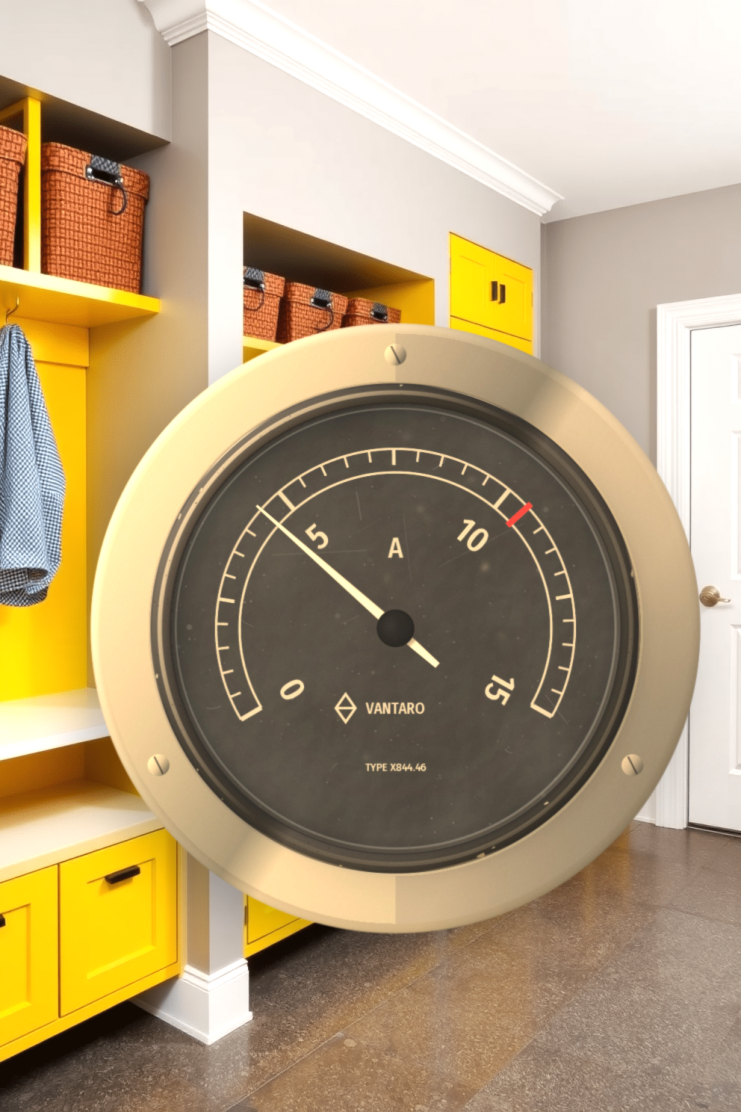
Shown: 4.5 A
